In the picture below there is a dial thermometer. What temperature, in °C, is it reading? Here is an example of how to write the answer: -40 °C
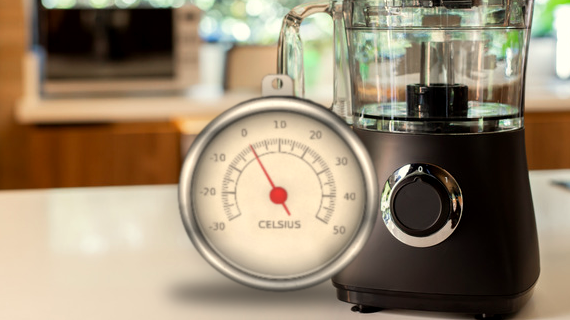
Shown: 0 °C
